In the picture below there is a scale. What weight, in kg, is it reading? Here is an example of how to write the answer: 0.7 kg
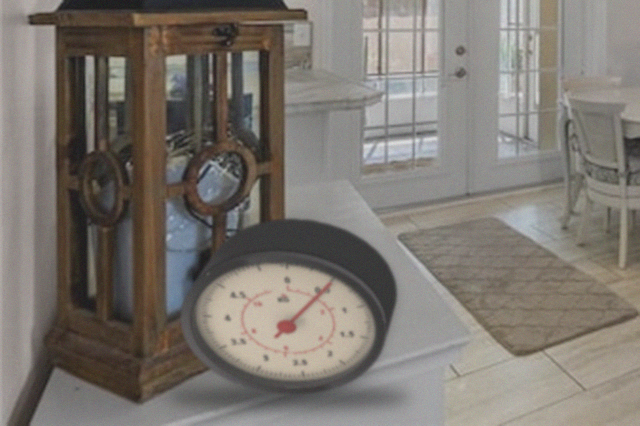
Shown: 0.5 kg
